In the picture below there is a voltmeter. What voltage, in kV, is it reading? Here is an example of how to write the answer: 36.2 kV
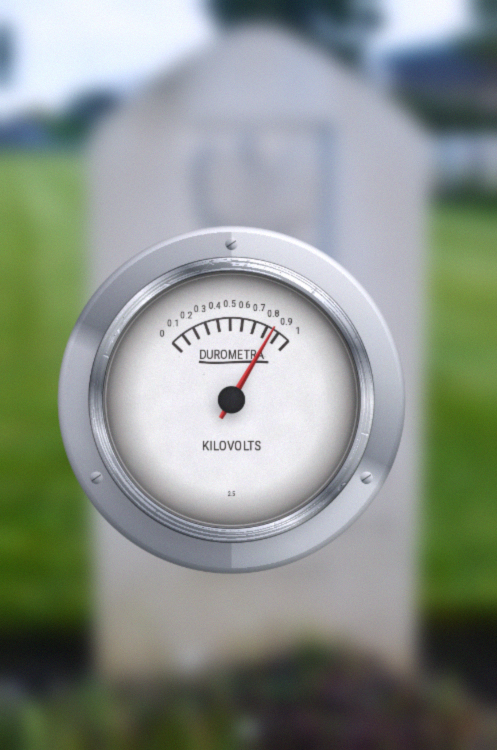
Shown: 0.85 kV
